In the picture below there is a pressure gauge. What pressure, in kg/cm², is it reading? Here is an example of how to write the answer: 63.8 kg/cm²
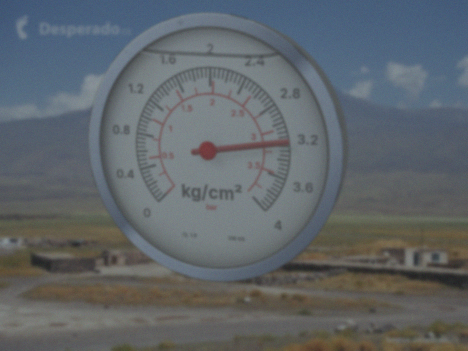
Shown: 3.2 kg/cm²
